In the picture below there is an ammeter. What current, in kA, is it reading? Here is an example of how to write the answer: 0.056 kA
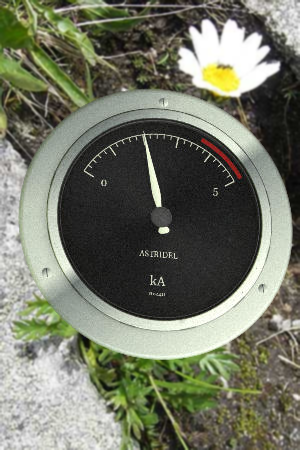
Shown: 2 kA
